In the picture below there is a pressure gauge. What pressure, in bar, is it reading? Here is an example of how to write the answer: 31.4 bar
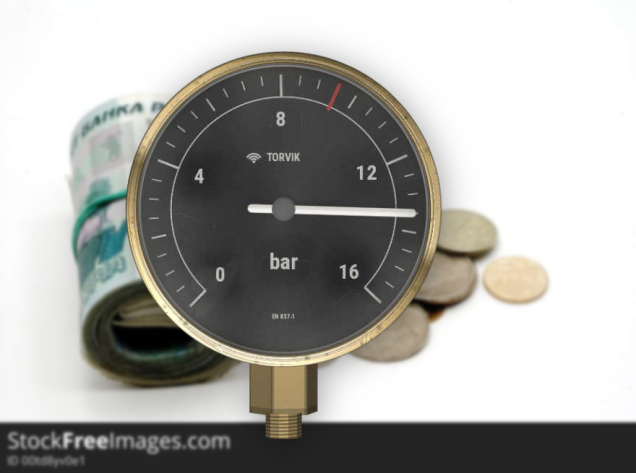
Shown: 13.5 bar
